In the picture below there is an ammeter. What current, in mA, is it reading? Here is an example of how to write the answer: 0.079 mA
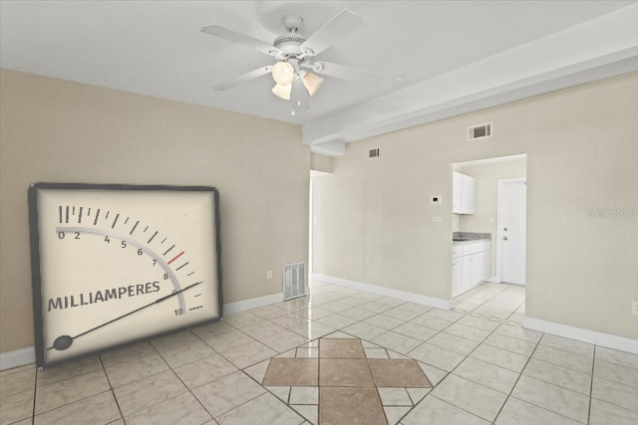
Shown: 9 mA
